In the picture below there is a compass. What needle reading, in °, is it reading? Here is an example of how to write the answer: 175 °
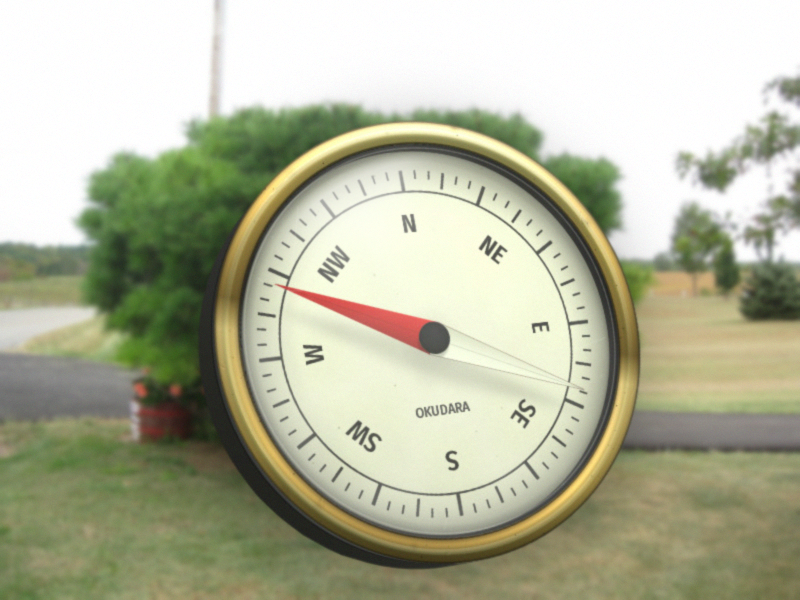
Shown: 295 °
